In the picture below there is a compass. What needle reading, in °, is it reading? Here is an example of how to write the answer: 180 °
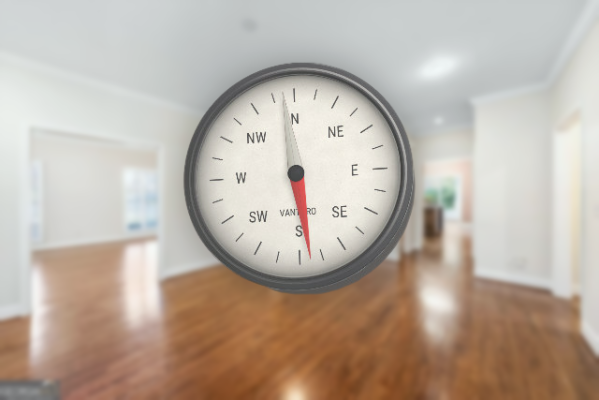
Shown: 172.5 °
